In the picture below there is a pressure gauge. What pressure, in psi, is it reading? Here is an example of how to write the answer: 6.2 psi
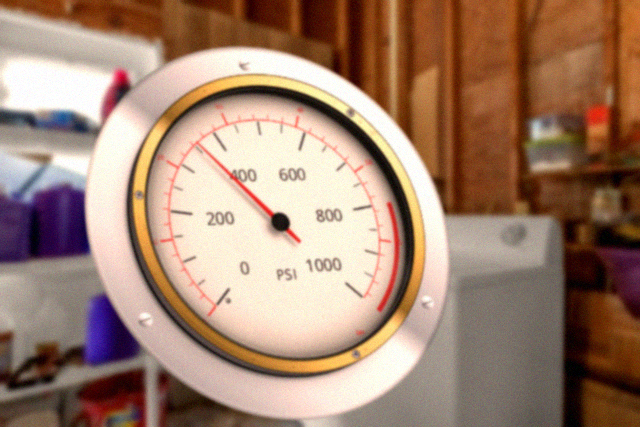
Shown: 350 psi
